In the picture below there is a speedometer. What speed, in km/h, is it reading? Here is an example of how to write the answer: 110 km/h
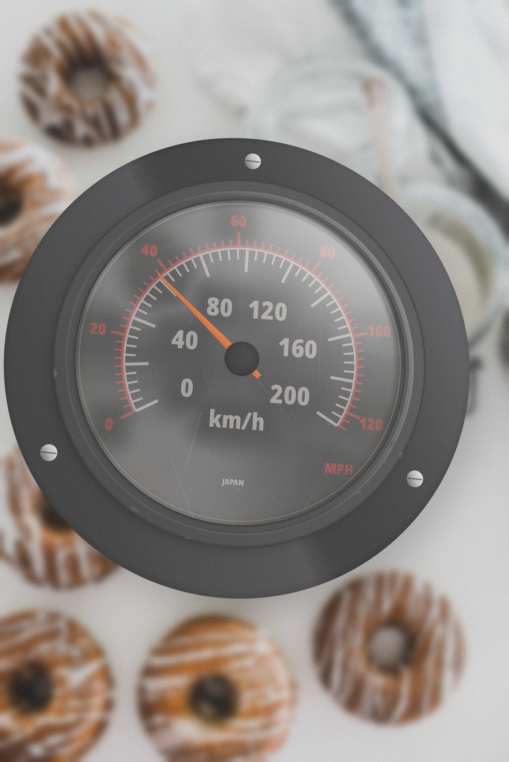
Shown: 60 km/h
